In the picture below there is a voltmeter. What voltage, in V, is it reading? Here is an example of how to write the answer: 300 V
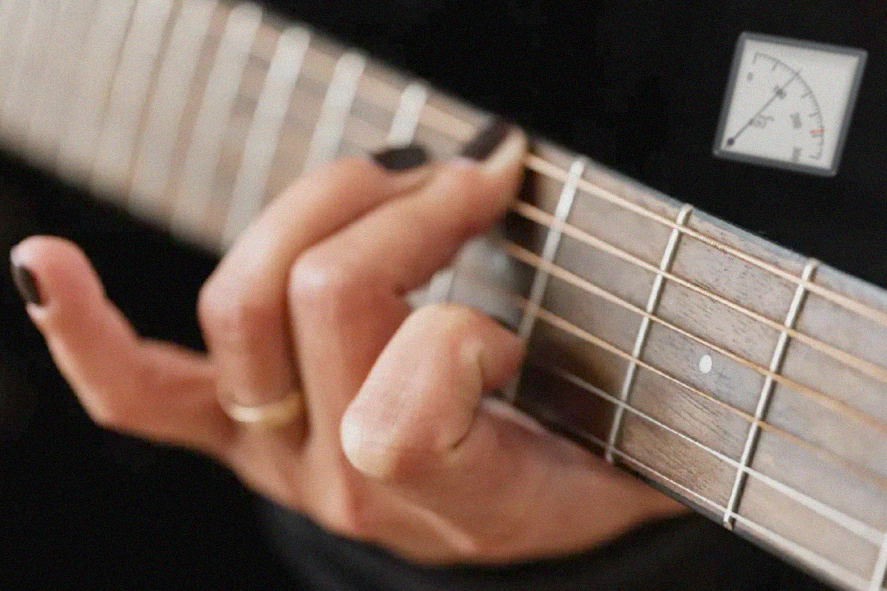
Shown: 100 V
